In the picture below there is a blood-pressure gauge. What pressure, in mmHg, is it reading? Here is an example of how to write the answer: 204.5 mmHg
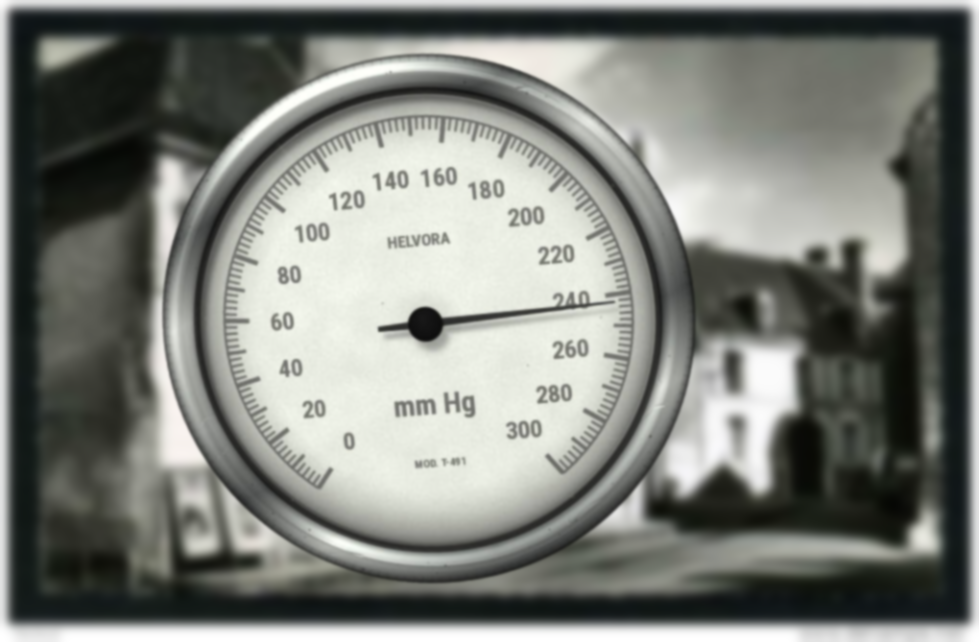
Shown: 242 mmHg
